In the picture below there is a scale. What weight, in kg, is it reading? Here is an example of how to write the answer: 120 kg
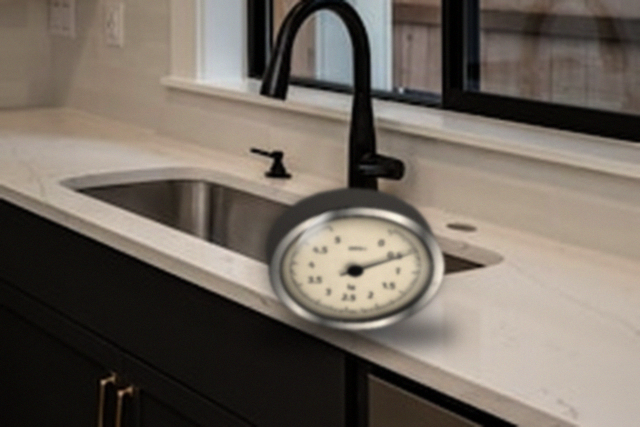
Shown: 0.5 kg
